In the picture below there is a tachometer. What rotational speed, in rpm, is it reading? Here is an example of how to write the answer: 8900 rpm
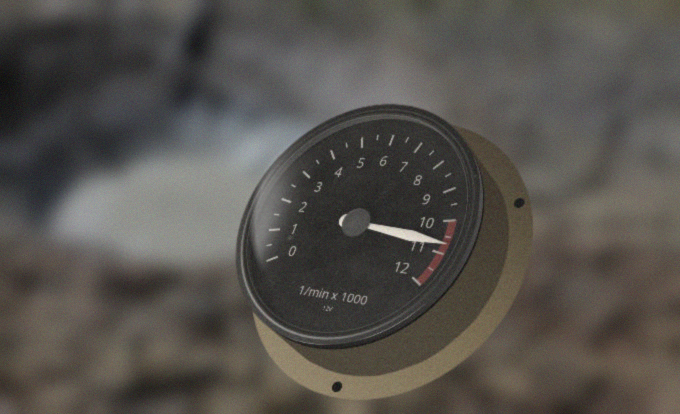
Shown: 10750 rpm
